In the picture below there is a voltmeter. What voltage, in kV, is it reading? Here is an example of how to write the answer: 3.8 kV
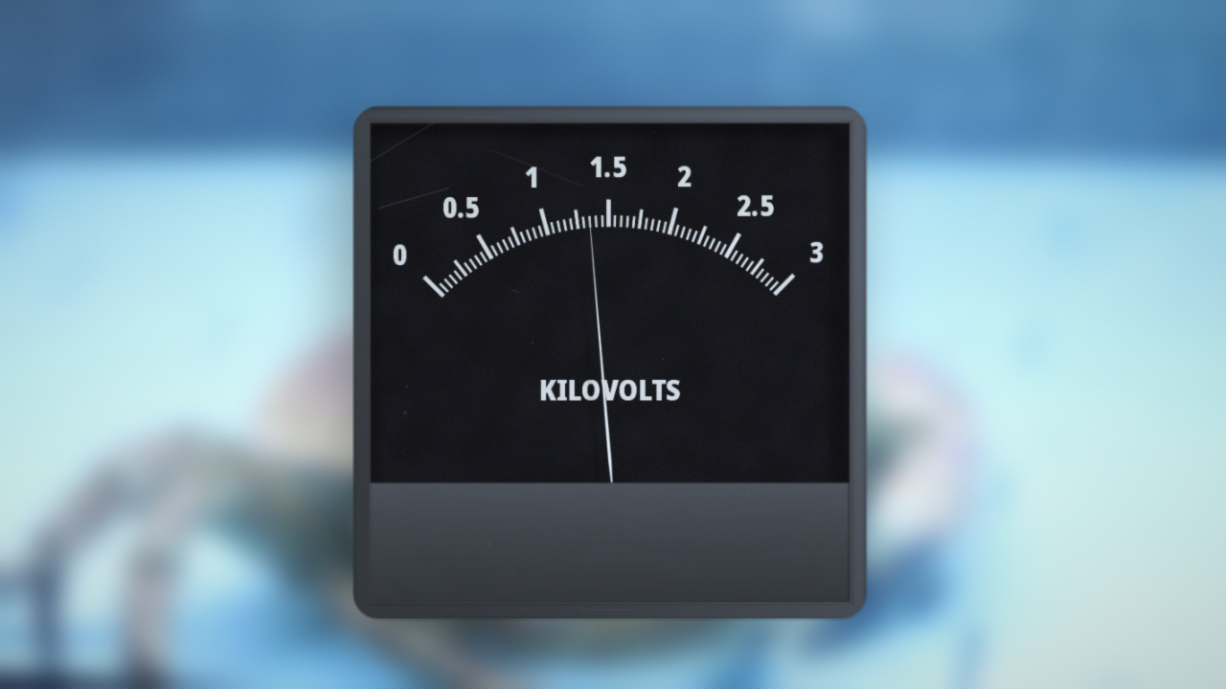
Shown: 1.35 kV
